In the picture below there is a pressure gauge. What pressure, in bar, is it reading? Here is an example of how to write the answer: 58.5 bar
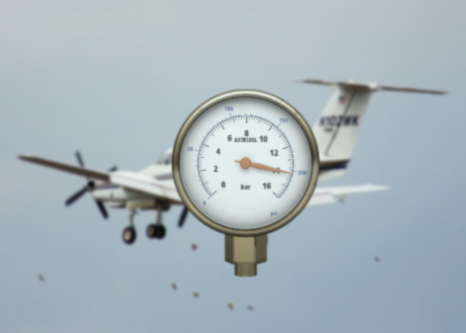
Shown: 14 bar
